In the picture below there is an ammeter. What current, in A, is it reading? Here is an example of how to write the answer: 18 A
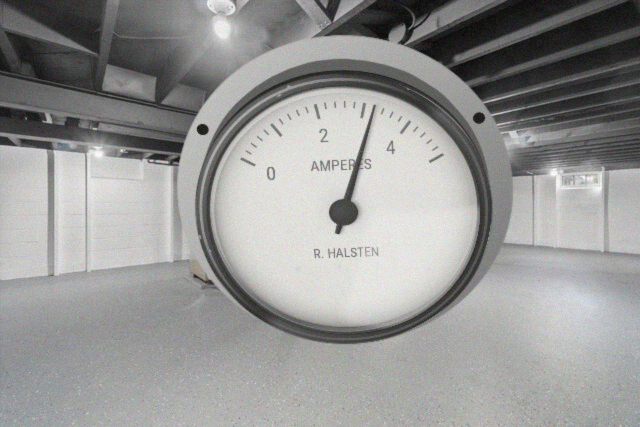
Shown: 3.2 A
